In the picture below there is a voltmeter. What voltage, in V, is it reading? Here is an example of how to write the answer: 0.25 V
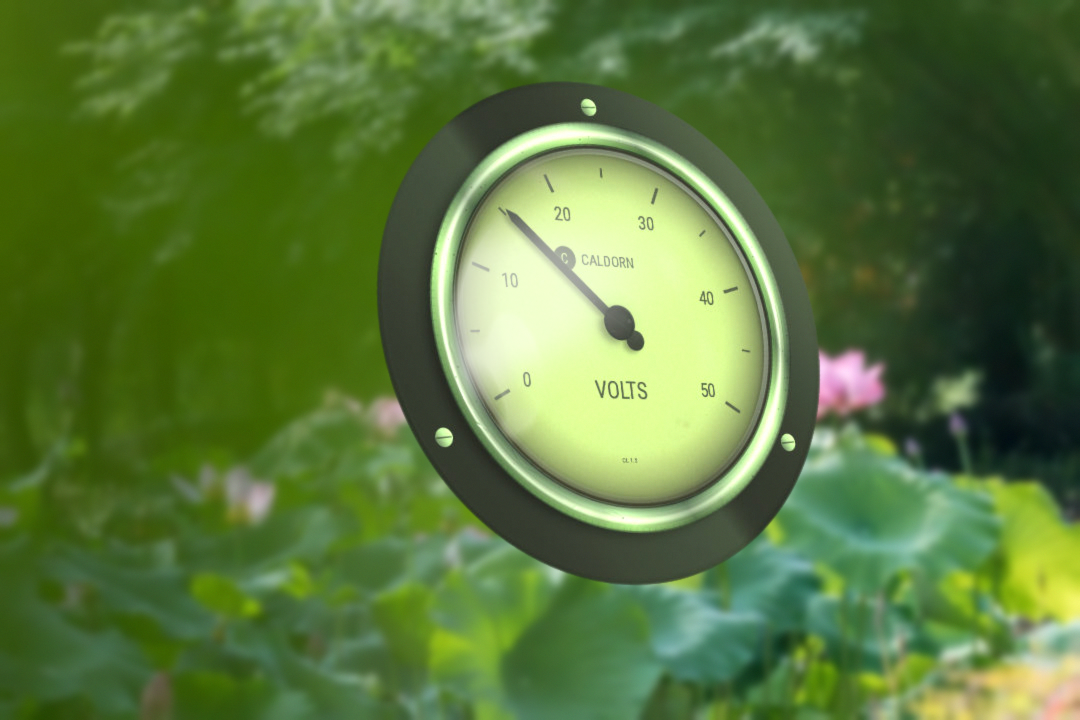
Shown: 15 V
